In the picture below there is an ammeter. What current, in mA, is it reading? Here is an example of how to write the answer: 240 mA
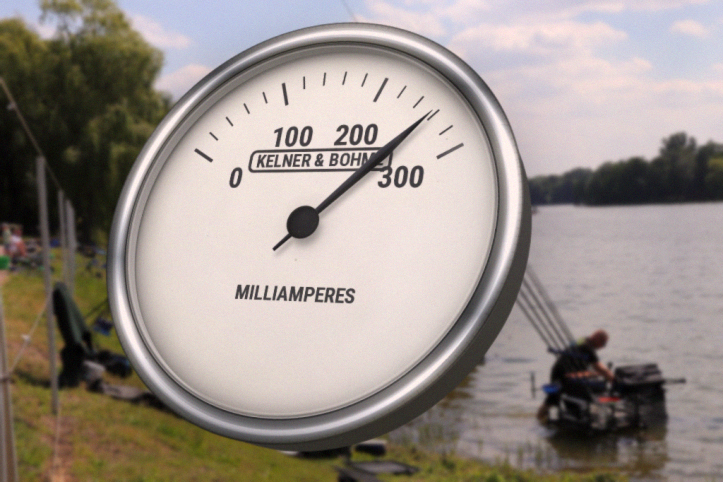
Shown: 260 mA
